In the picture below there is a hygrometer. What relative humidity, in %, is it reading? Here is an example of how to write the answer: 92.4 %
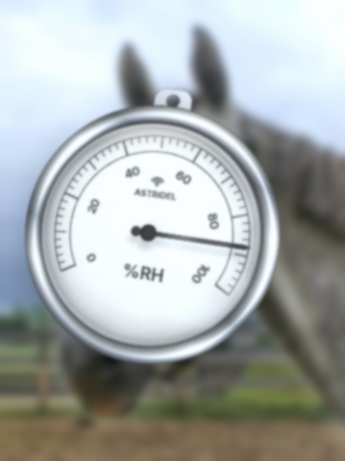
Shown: 88 %
